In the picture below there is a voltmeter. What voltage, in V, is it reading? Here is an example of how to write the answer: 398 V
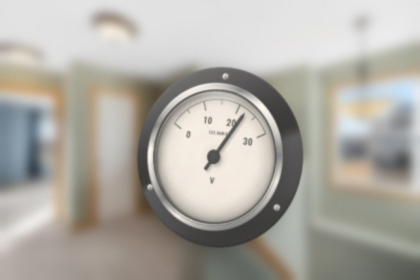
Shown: 22.5 V
